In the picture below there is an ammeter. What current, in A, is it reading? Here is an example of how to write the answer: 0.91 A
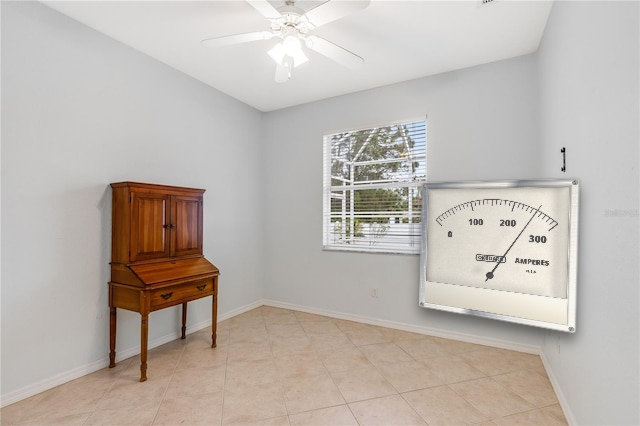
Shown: 250 A
